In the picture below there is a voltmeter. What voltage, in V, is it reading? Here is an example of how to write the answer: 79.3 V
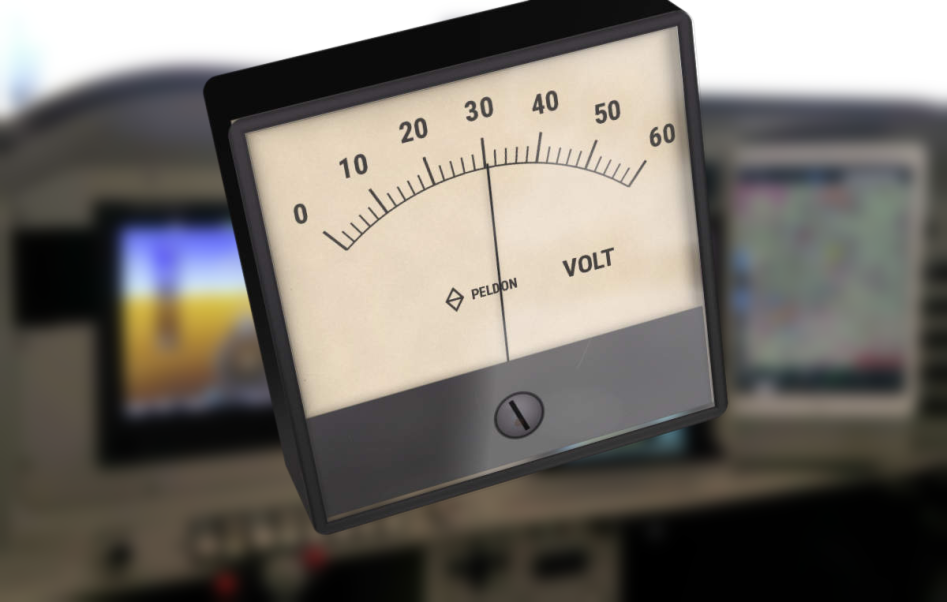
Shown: 30 V
